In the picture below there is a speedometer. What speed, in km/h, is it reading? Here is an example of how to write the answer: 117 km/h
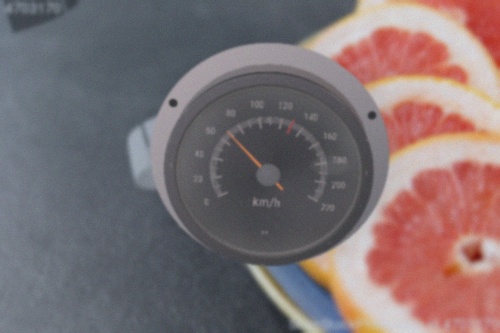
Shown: 70 km/h
